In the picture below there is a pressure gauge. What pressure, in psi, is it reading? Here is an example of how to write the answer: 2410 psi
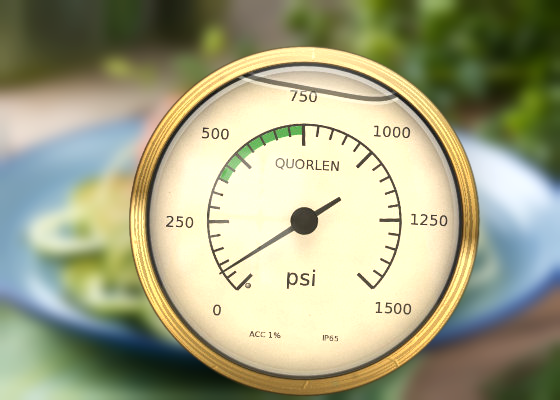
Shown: 75 psi
